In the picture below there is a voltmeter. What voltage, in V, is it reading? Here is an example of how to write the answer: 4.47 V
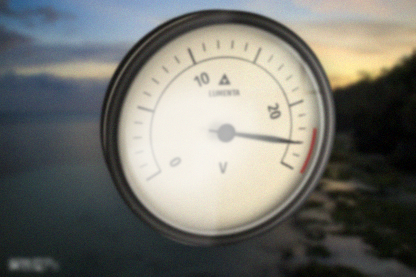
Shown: 23 V
